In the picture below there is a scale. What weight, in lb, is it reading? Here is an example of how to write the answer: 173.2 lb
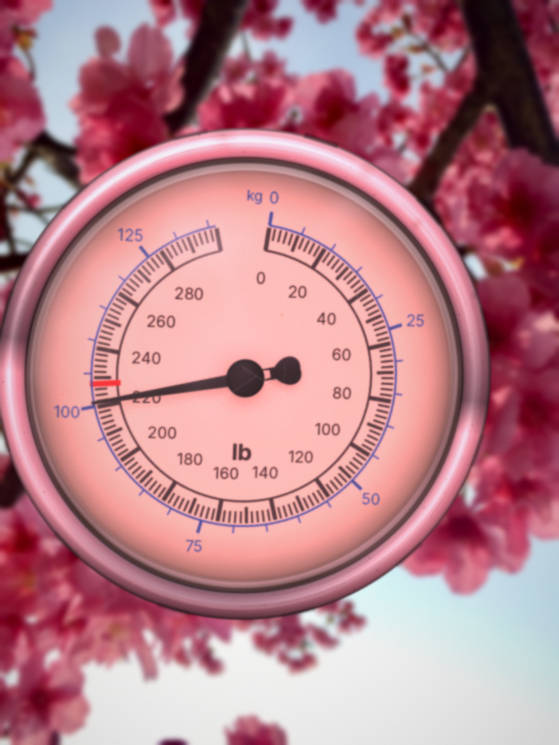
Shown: 222 lb
